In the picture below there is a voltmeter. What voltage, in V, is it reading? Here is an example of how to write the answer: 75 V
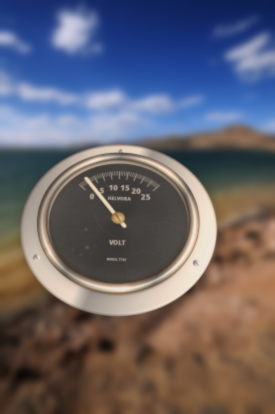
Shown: 2.5 V
